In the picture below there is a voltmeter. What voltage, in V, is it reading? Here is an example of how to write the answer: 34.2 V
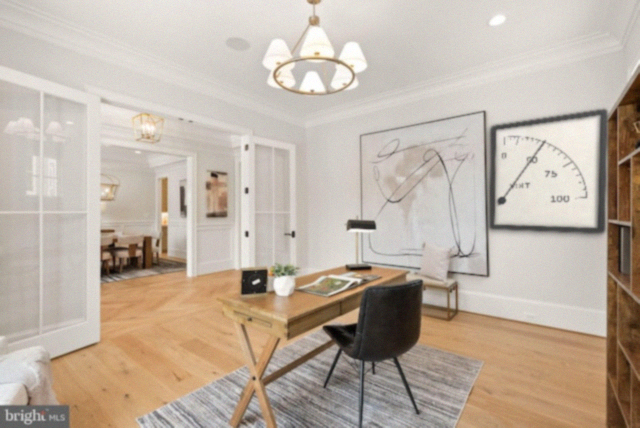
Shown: 50 V
